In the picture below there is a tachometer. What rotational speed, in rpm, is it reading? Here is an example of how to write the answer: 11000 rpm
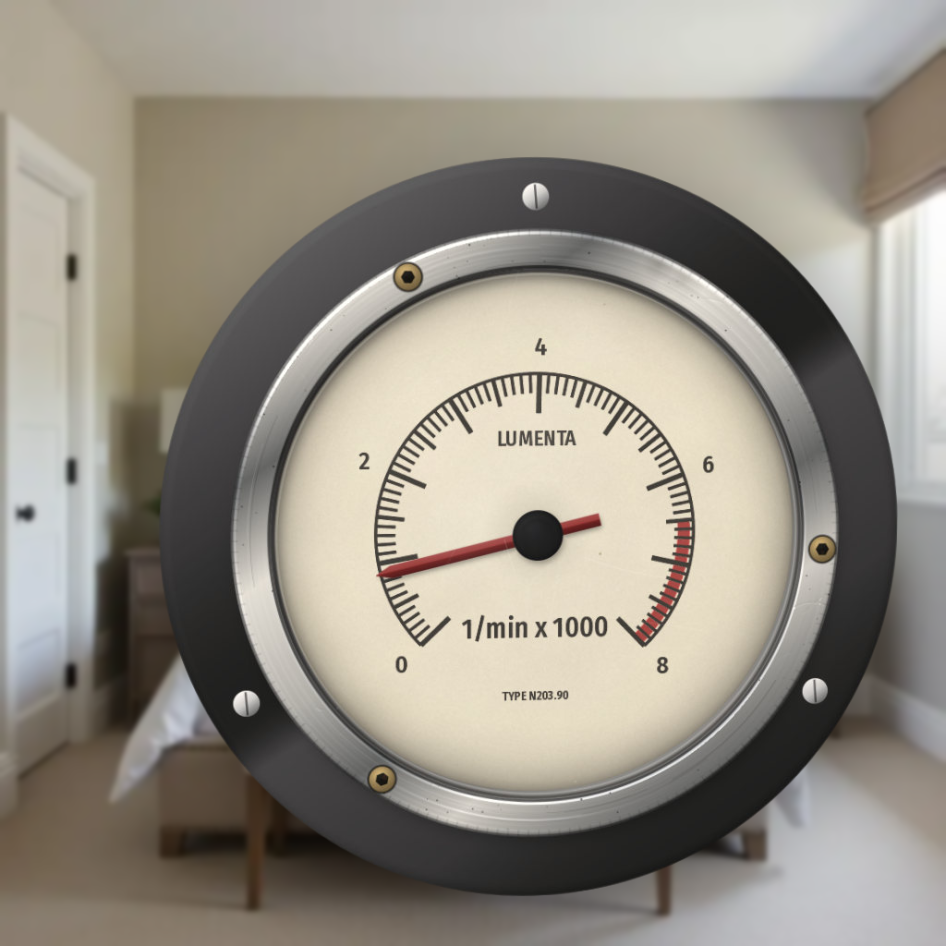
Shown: 900 rpm
